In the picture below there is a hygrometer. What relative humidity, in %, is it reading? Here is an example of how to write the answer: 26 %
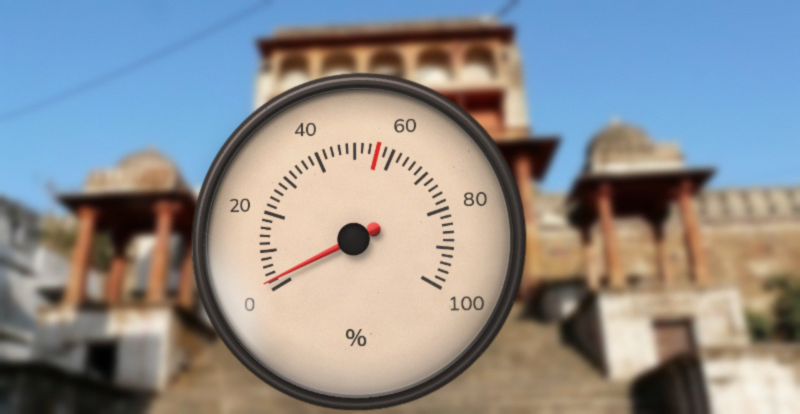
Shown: 2 %
